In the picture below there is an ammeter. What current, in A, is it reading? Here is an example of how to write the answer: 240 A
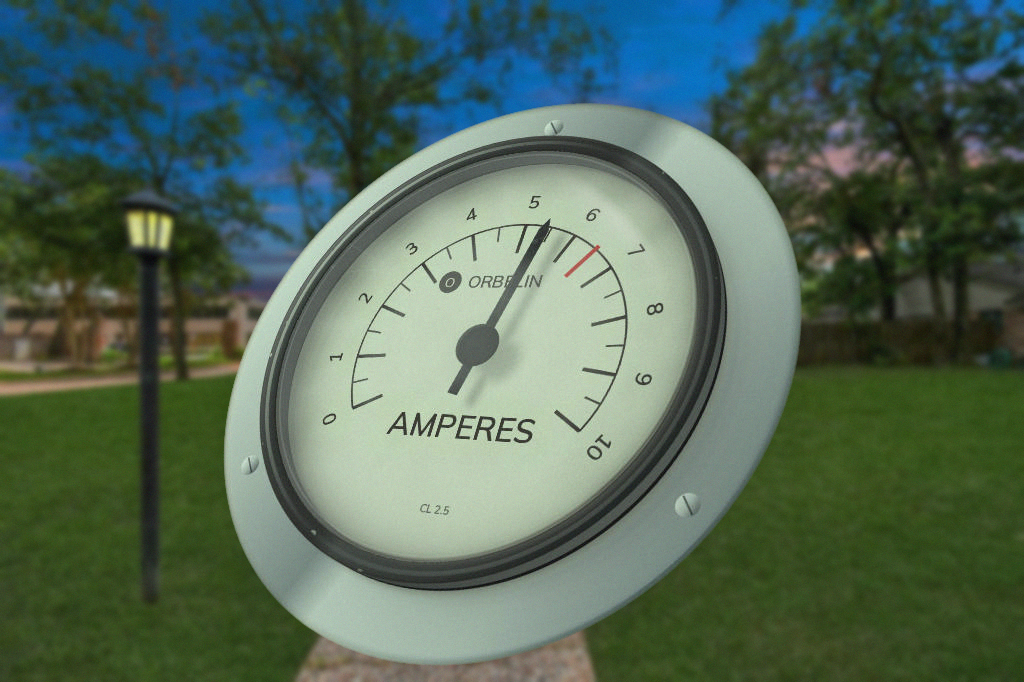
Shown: 5.5 A
